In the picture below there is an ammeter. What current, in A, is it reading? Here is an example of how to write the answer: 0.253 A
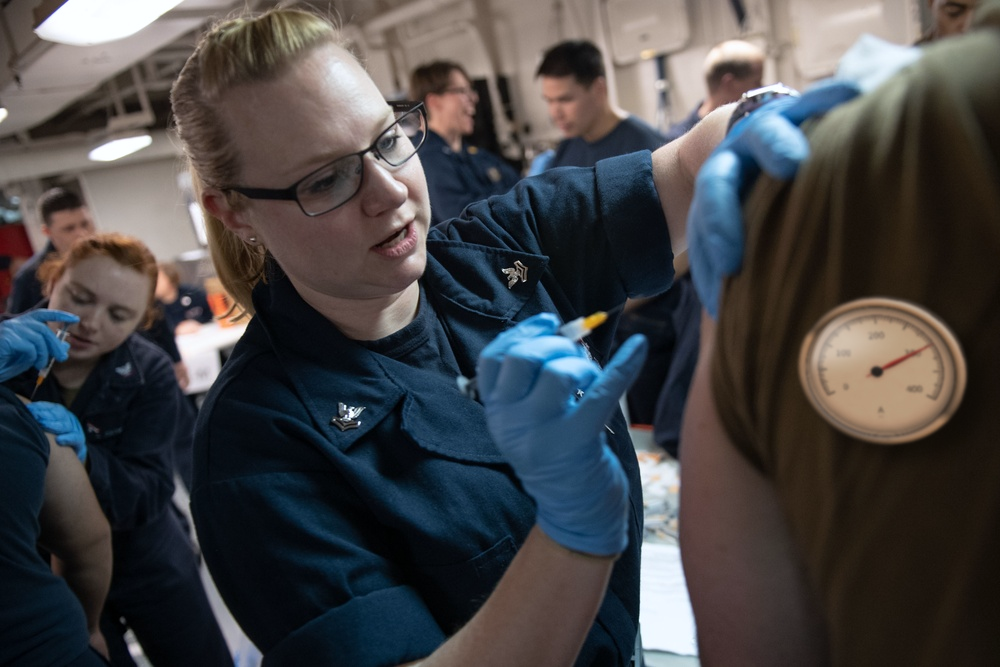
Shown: 300 A
